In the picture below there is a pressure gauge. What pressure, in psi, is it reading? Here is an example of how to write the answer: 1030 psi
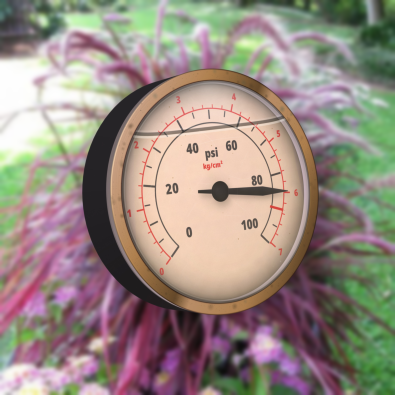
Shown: 85 psi
